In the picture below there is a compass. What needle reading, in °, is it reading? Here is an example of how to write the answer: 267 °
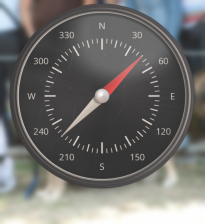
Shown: 45 °
